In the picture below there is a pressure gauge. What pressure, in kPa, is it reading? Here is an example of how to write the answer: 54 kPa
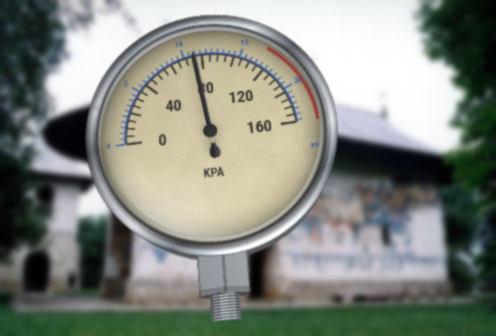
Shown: 75 kPa
